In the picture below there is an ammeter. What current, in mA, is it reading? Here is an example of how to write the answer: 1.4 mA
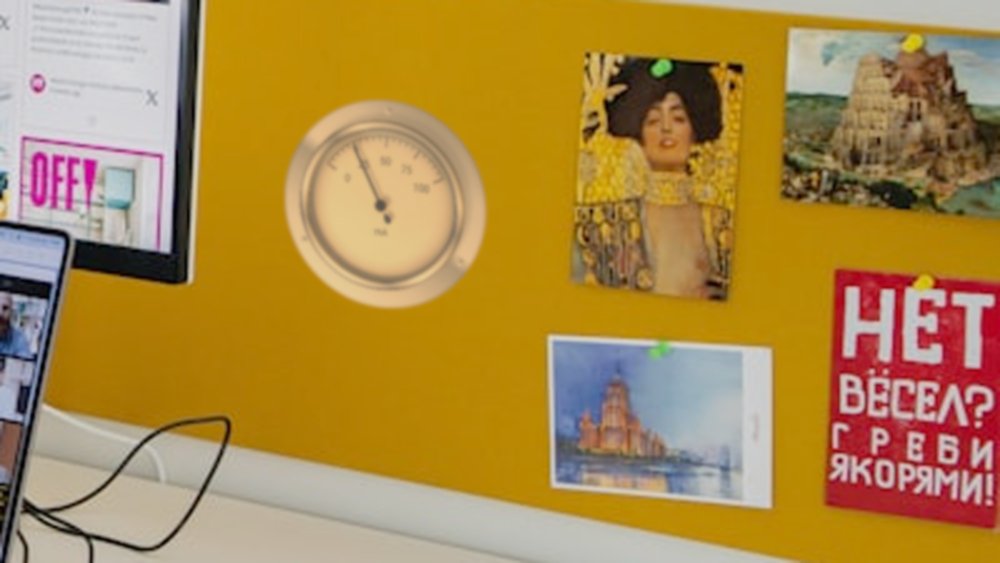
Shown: 25 mA
